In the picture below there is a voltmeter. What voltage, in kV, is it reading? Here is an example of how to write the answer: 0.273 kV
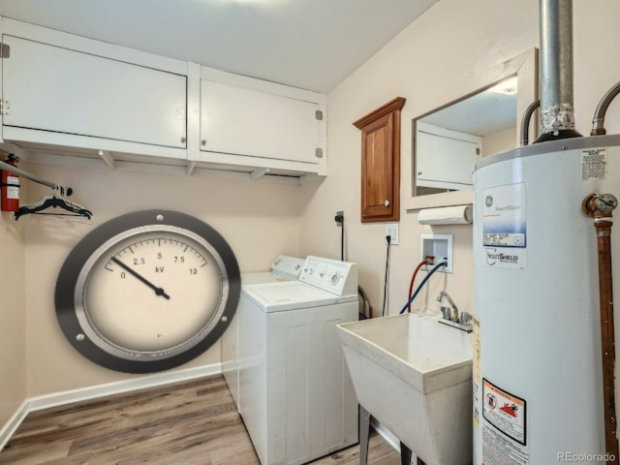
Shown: 1 kV
